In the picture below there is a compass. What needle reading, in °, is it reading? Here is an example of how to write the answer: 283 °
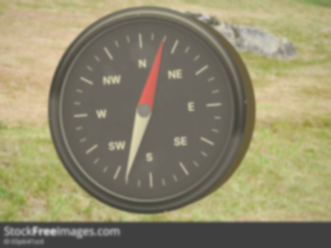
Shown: 20 °
